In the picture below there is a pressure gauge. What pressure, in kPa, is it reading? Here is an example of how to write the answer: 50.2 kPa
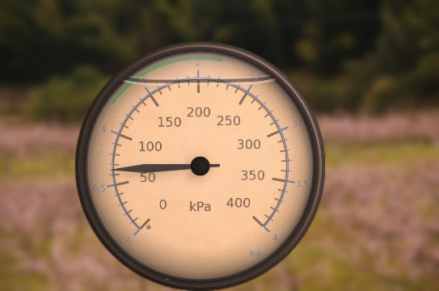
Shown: 65 kPa
